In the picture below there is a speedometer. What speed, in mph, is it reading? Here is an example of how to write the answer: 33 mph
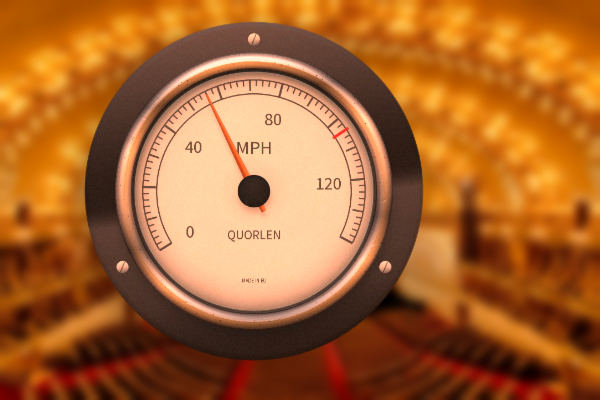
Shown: 56 mph
